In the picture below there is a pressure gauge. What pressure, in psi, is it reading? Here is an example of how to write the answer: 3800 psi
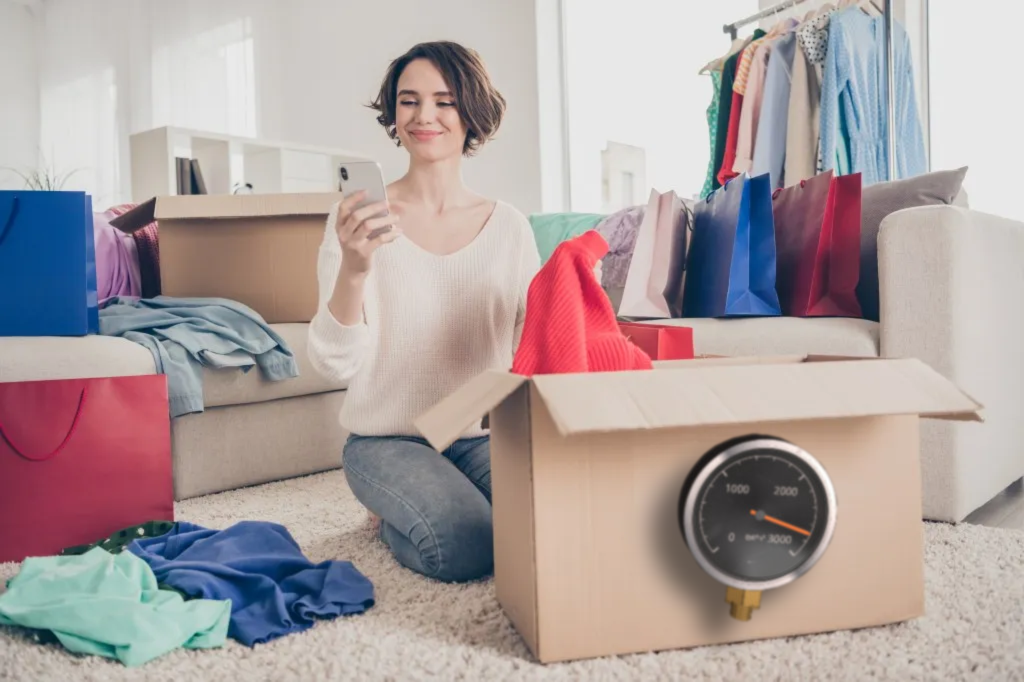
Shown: 2700 psi
